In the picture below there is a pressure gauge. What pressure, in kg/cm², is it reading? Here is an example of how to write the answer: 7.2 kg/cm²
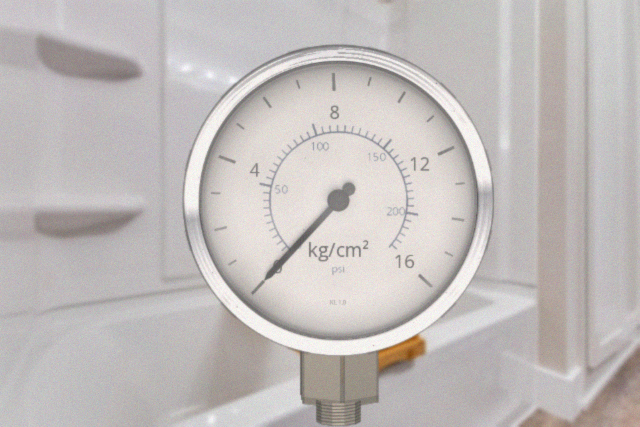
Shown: 0 kg/cm²
